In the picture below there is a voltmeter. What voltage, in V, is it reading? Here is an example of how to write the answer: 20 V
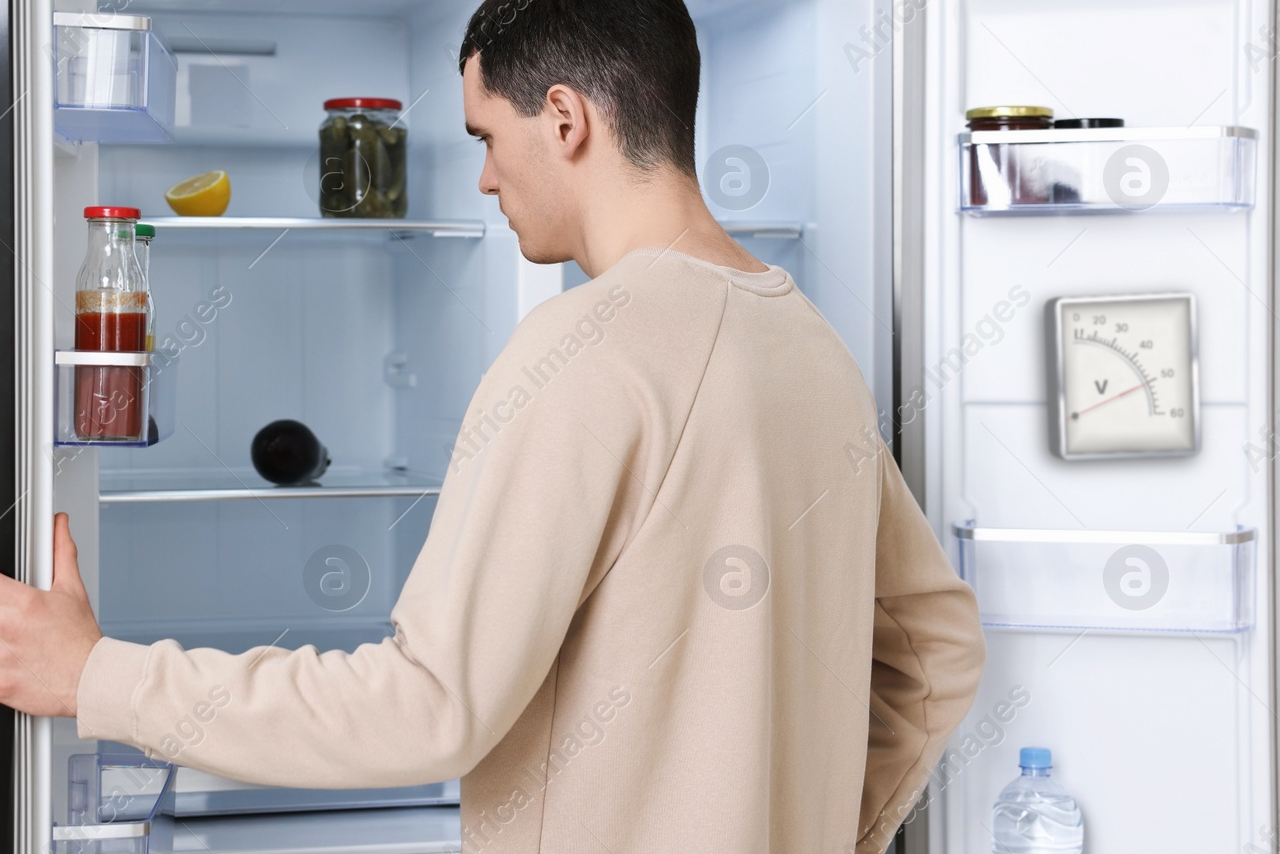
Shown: 50 V
